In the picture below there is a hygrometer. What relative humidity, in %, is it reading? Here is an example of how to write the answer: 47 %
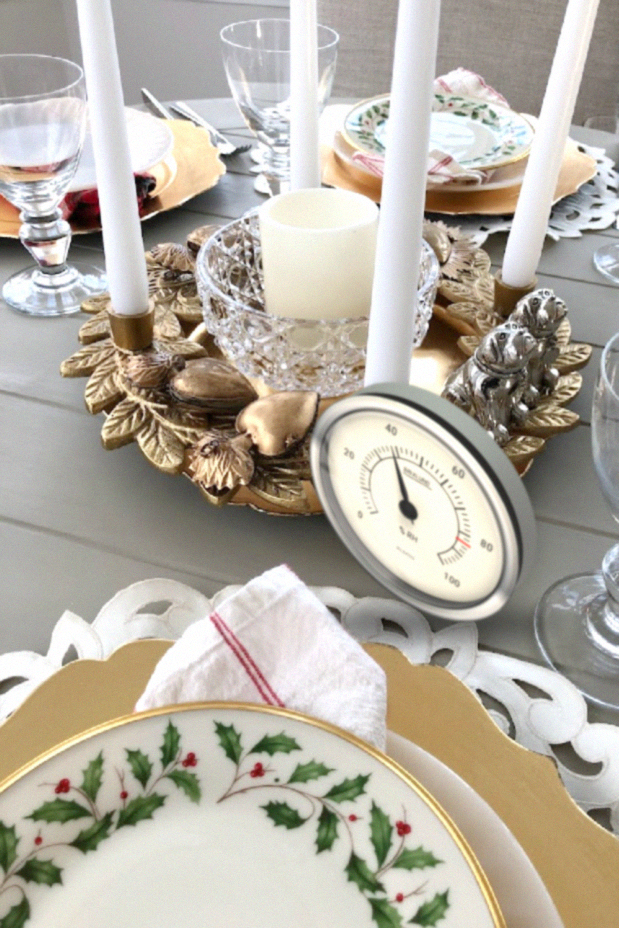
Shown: 40 %
